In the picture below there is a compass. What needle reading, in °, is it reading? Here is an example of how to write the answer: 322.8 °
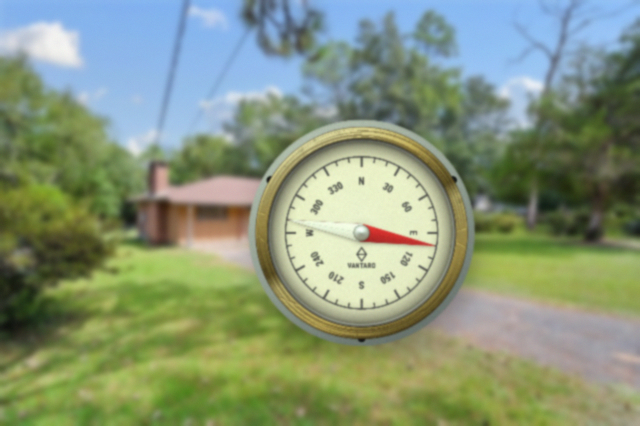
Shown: 100 °
